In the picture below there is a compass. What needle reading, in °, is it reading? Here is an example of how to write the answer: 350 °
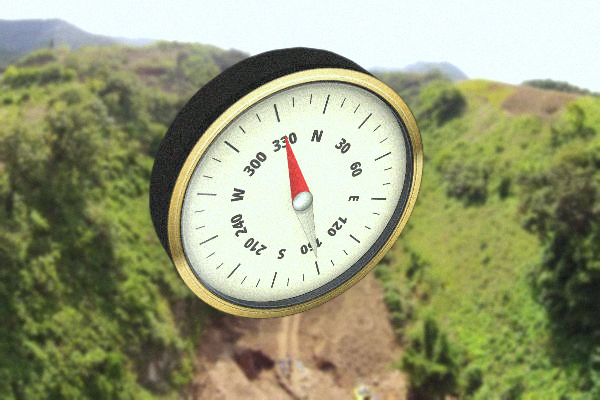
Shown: 330 °
